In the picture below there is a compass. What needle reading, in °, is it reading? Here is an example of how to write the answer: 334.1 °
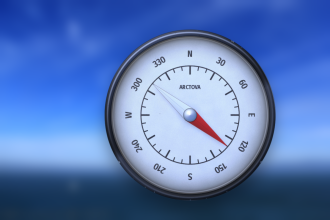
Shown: 130 °
